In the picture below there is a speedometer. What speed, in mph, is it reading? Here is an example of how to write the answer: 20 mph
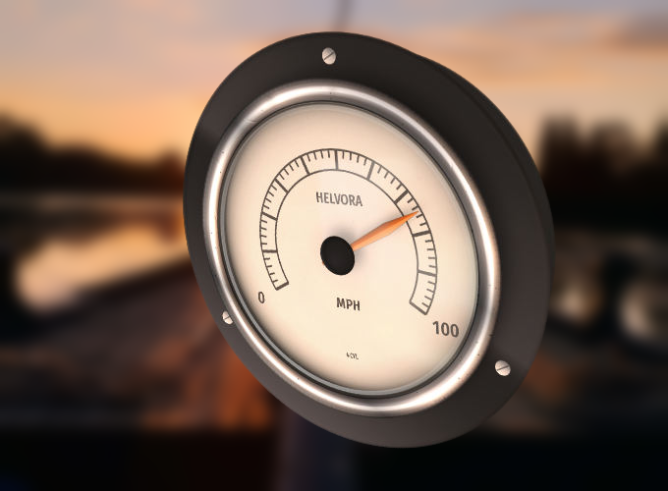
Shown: 75 mph
